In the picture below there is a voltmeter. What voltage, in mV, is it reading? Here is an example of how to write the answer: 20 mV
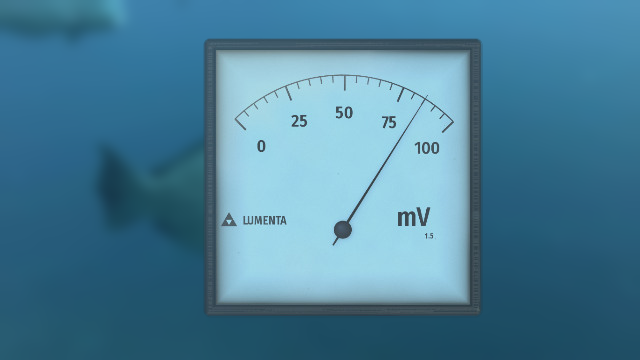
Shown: 85 mV
